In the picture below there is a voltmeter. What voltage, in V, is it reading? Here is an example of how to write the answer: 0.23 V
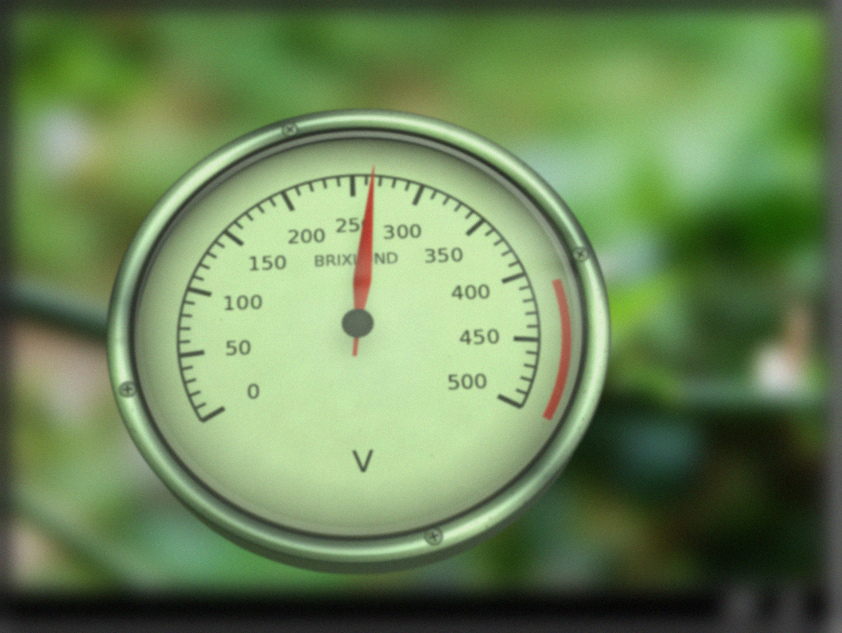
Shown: 265 V
